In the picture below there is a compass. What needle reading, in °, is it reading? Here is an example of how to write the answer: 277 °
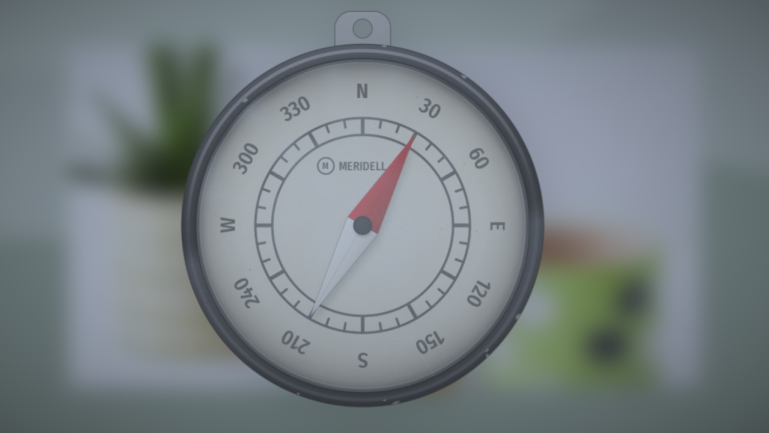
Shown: 30 °
